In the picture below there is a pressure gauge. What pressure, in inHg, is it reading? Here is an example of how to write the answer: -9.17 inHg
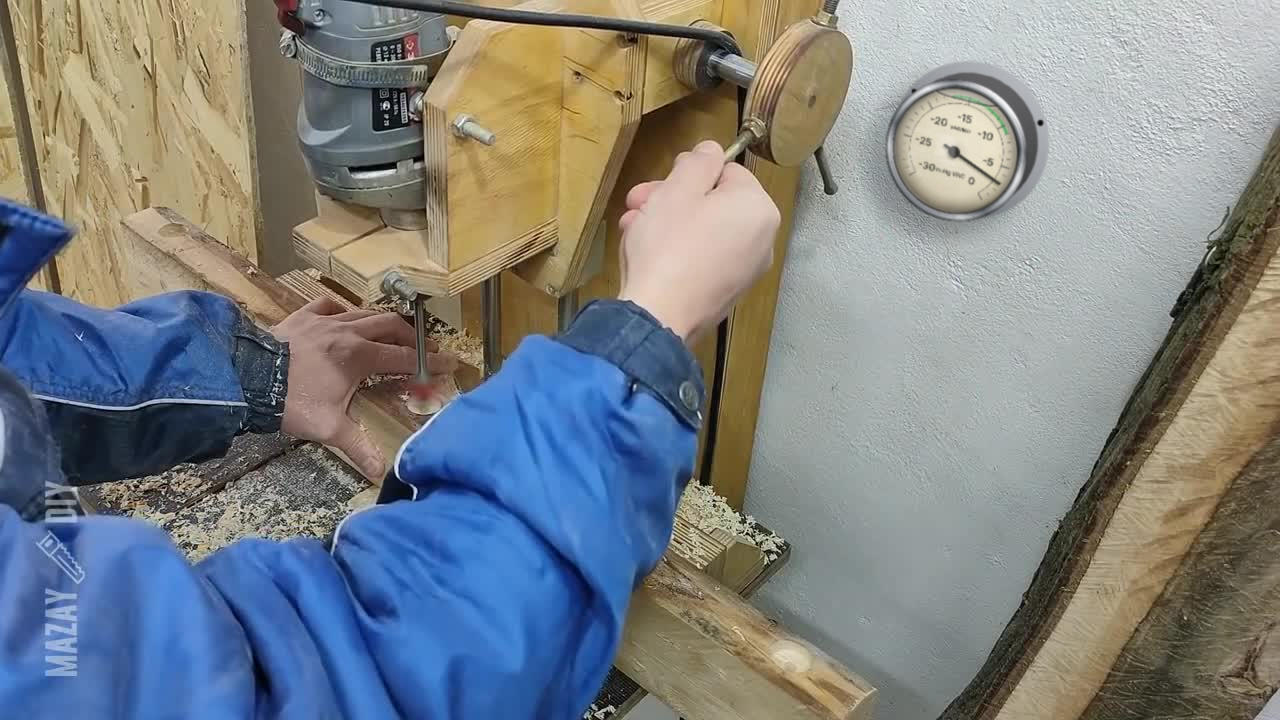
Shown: -3 inHg
